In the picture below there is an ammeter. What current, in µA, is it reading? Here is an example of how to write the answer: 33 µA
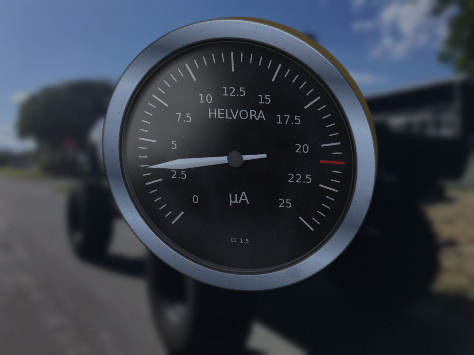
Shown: 3.5 µA
